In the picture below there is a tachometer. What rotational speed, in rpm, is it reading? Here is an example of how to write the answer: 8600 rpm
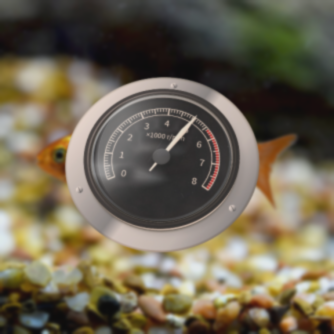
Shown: 5000 rpm
